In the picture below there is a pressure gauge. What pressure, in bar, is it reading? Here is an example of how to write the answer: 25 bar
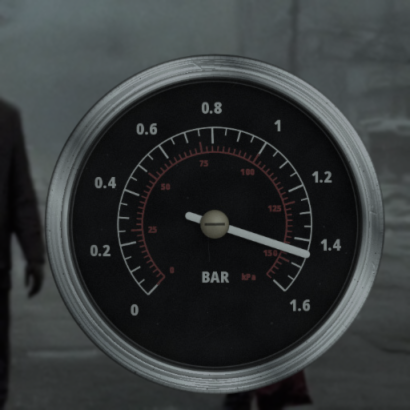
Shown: 1.45 bar
